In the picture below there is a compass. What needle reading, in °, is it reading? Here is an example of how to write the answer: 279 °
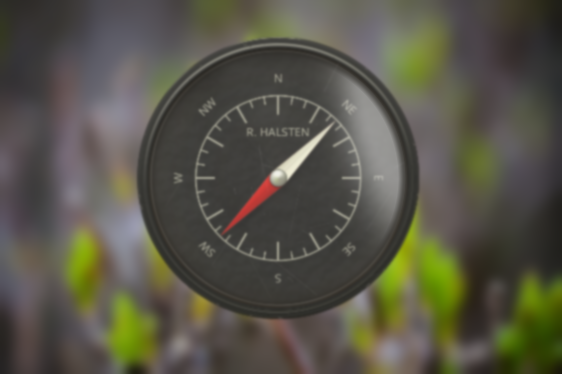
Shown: 225 °
